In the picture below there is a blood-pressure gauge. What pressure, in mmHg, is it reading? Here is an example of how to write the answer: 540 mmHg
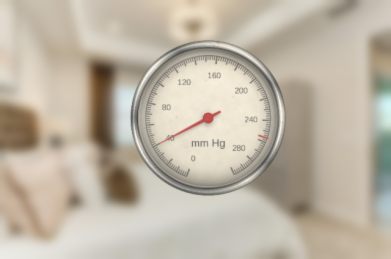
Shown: 40 mmHg
